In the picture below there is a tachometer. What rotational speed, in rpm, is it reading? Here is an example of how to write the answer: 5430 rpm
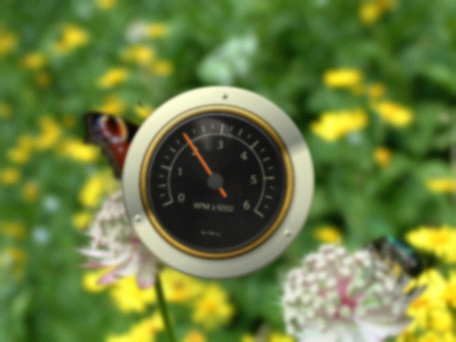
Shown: 2000 rpm
